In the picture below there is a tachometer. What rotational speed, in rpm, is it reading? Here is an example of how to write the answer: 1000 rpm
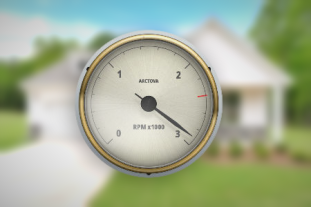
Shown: 2900 rpm
